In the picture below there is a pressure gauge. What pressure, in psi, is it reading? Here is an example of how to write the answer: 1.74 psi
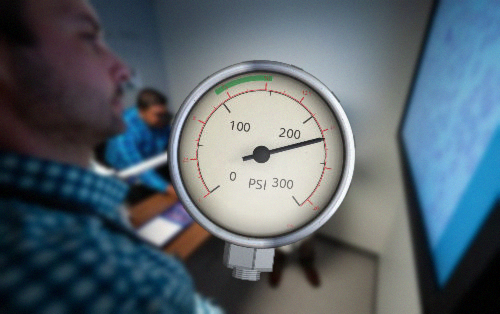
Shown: 225 psi
